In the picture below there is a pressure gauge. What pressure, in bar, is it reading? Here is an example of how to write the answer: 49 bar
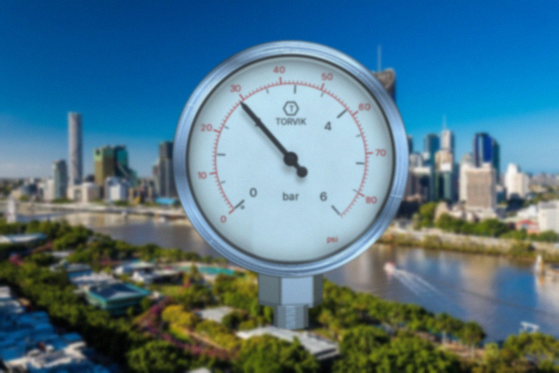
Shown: 2 bar
